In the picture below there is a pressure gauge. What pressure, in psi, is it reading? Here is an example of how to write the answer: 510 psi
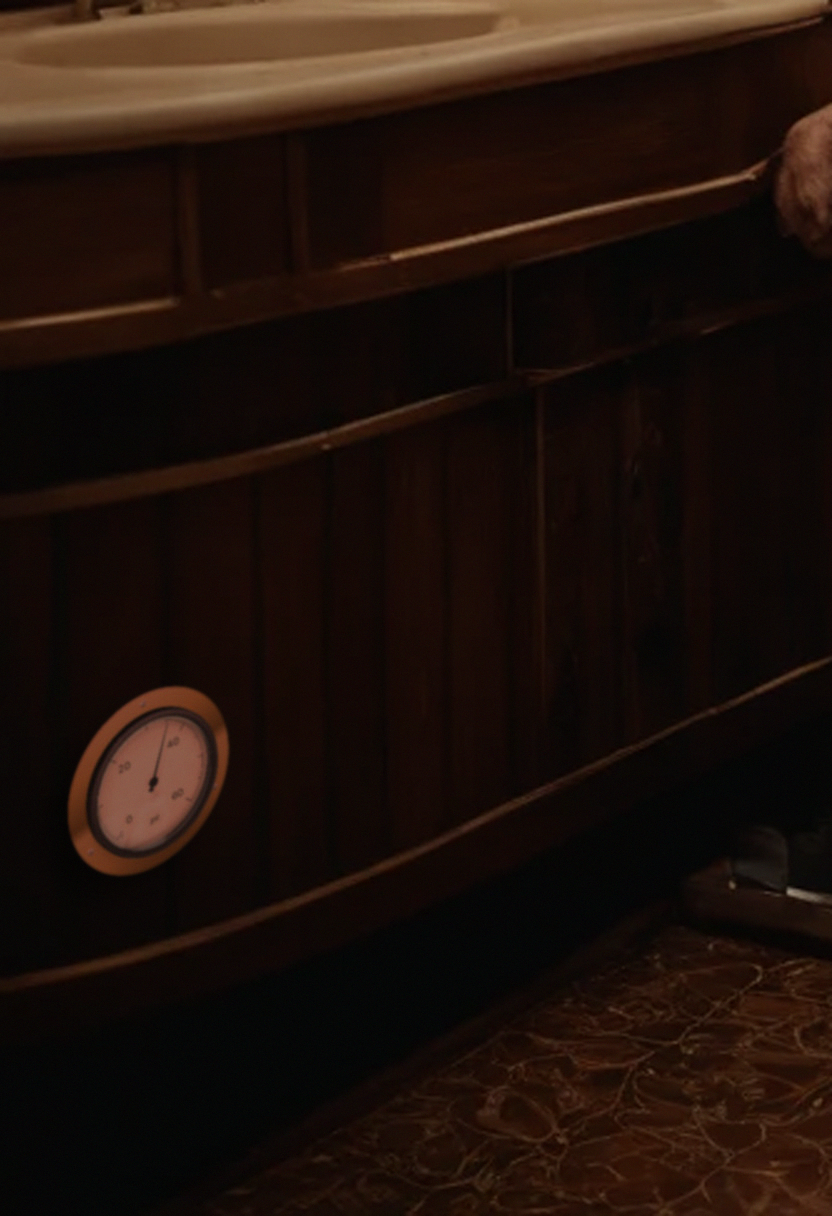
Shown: 35 psi
